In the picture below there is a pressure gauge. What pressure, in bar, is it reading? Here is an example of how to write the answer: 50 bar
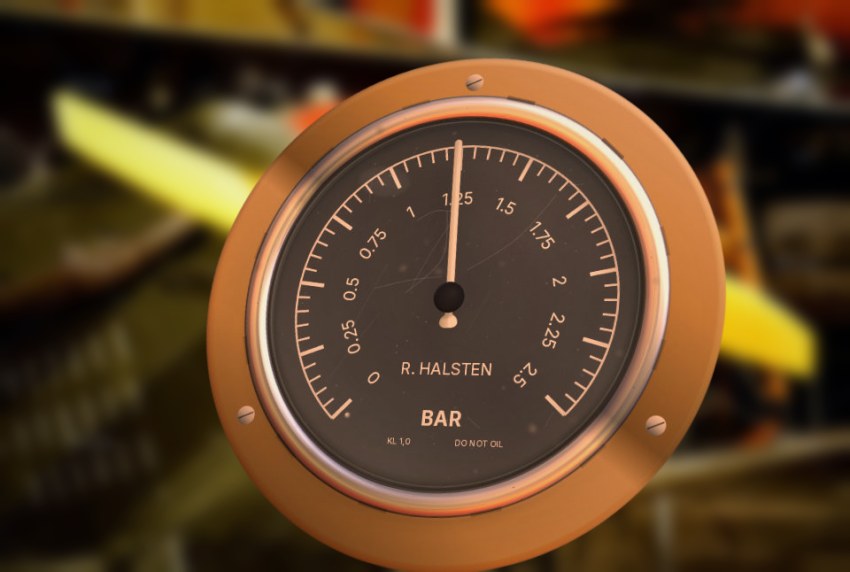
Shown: 1.25 bar
